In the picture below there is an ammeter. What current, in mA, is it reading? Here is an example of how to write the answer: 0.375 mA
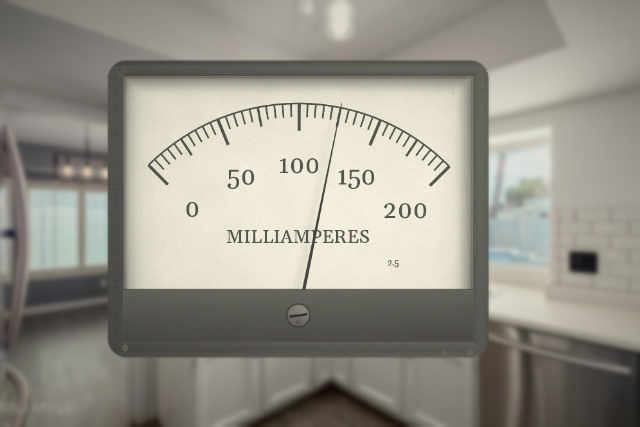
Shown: 125 mA
